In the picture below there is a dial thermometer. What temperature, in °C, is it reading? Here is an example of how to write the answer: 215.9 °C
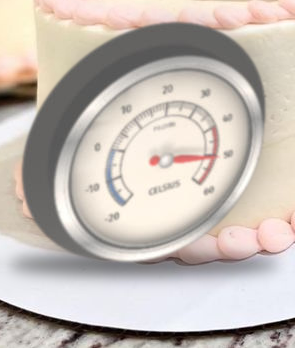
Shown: 50 °C
